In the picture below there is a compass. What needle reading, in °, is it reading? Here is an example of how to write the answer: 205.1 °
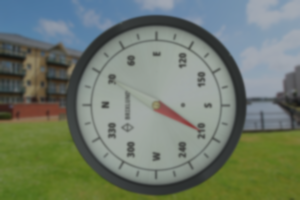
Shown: 210 °
